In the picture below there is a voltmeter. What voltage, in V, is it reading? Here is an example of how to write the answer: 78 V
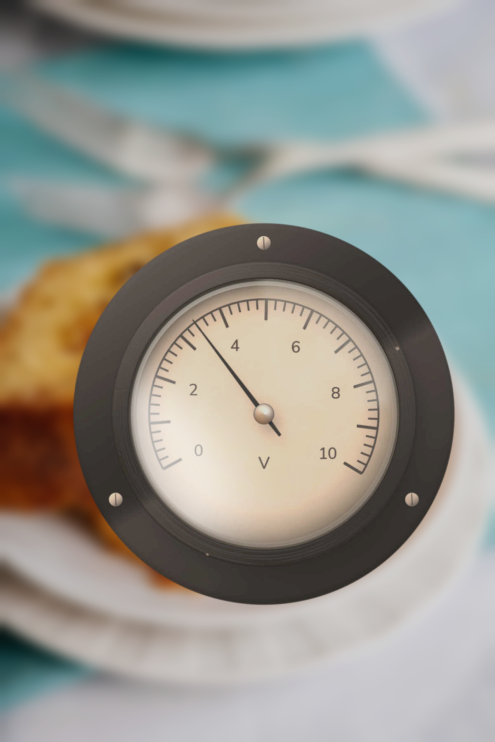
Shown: 3.4 V
